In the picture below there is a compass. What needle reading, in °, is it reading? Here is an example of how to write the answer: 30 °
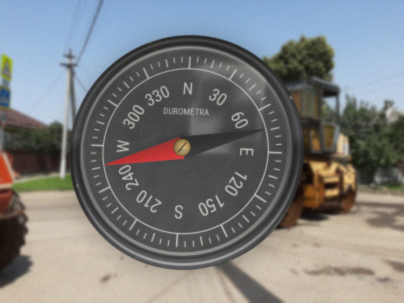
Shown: 255 °
